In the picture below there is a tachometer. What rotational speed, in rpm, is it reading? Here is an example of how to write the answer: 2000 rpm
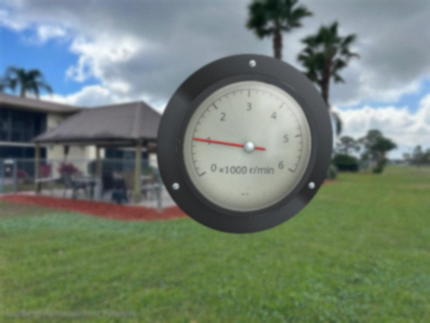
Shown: 1000 rpm
